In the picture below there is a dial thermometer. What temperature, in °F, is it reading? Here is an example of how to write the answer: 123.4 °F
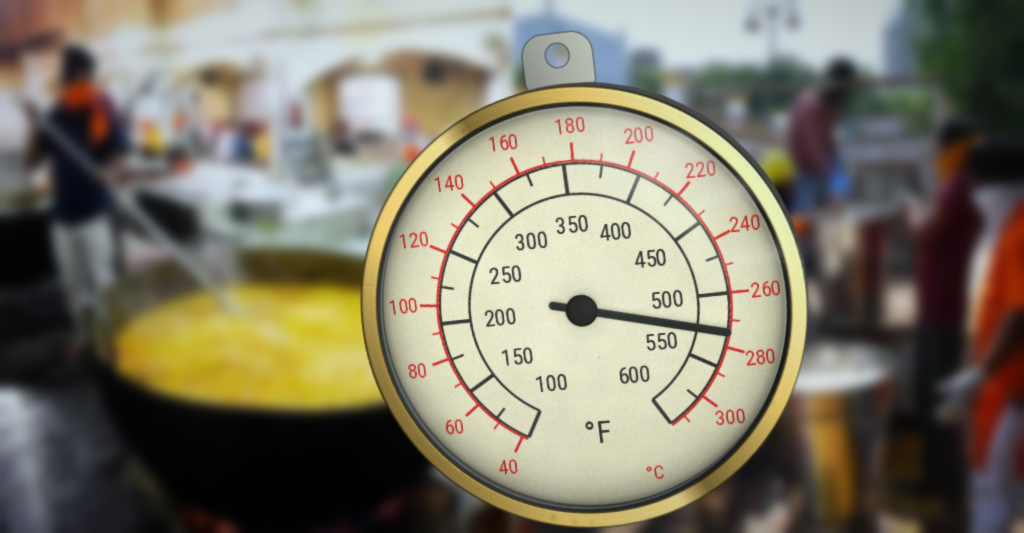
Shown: 525 °F
